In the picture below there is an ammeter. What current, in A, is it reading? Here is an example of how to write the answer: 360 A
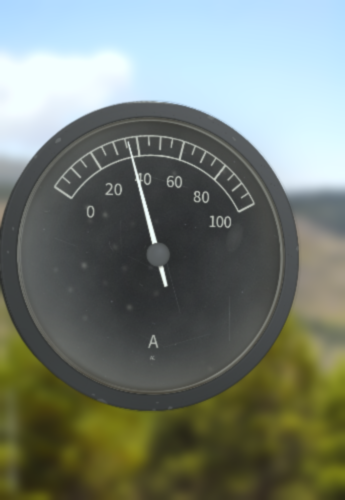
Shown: 35 A
